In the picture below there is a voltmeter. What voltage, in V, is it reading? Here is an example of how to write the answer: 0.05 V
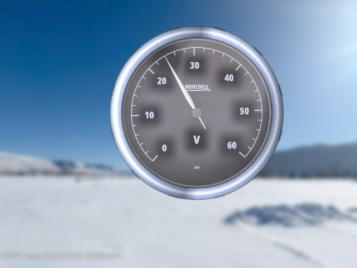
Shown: 24 V
